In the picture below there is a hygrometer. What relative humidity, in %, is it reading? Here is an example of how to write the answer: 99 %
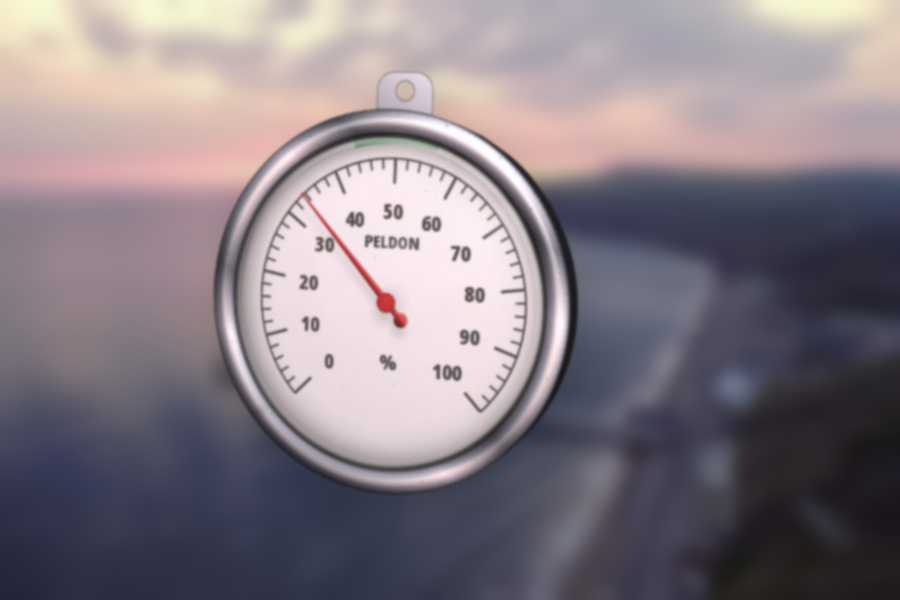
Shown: 34 %
